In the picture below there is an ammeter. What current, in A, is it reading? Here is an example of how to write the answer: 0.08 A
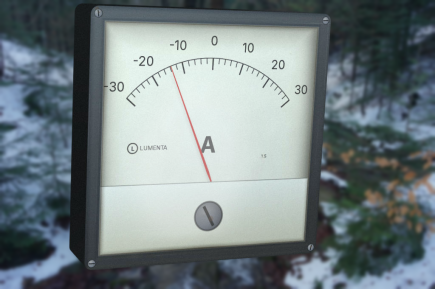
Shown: -14 A
